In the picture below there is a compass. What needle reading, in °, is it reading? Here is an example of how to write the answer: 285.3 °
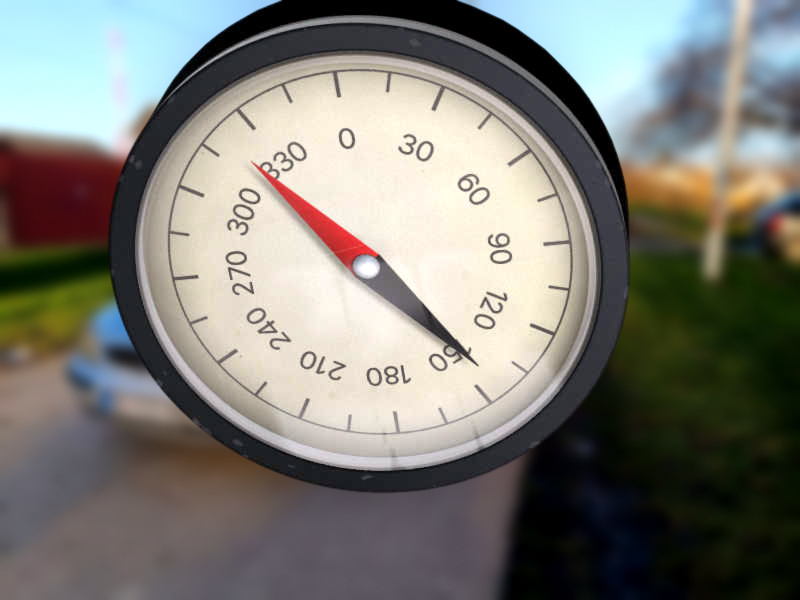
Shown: 322.5 °
